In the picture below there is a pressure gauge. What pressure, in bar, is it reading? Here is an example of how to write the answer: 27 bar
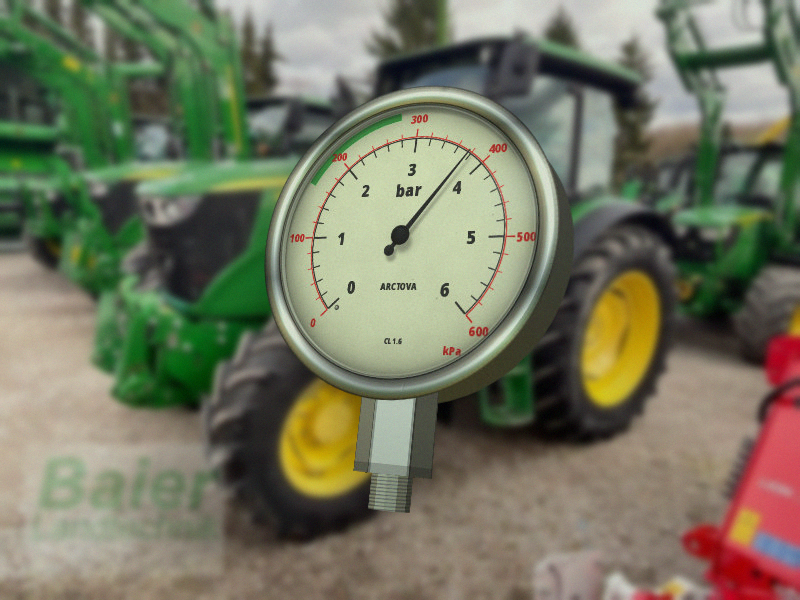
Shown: 3.8 bar
